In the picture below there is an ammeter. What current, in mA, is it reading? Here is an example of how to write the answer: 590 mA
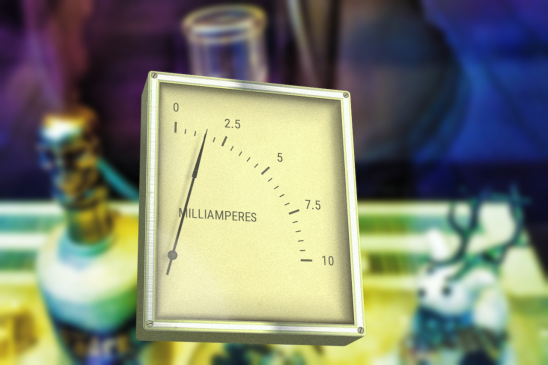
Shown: 1.5 mA
